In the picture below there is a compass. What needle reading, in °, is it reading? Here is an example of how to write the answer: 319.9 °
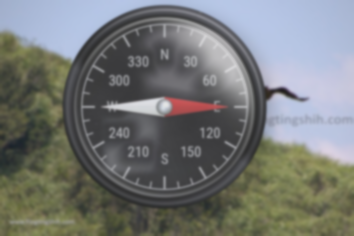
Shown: 90 °
